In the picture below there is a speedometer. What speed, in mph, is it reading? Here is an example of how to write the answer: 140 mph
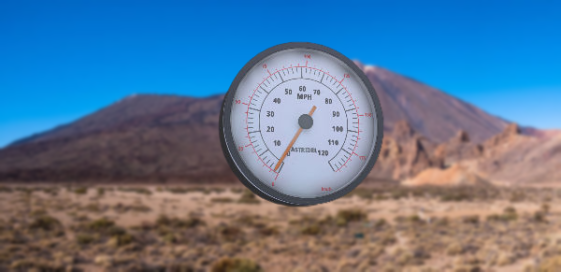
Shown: 2 mph
